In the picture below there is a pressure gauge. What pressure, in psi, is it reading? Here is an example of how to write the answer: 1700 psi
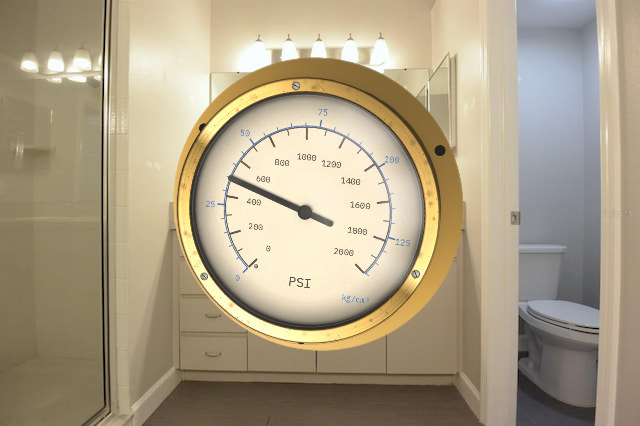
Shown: 500 psi
